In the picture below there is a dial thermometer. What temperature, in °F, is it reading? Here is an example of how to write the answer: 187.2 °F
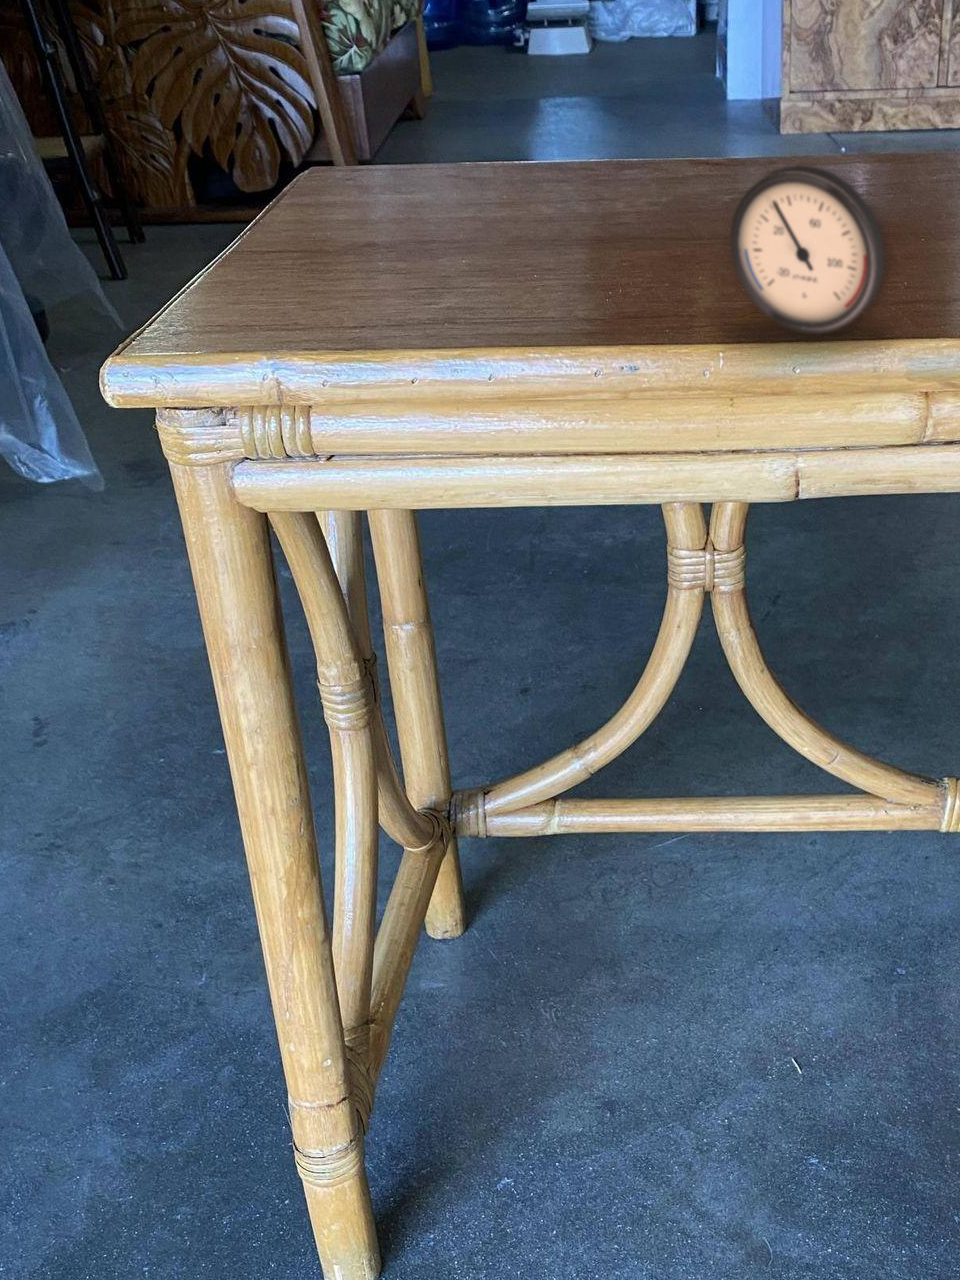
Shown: 32 °F
